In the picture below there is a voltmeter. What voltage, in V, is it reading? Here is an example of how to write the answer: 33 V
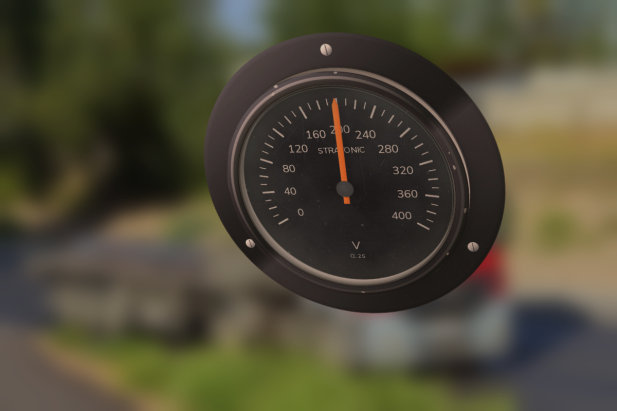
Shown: 200 V
